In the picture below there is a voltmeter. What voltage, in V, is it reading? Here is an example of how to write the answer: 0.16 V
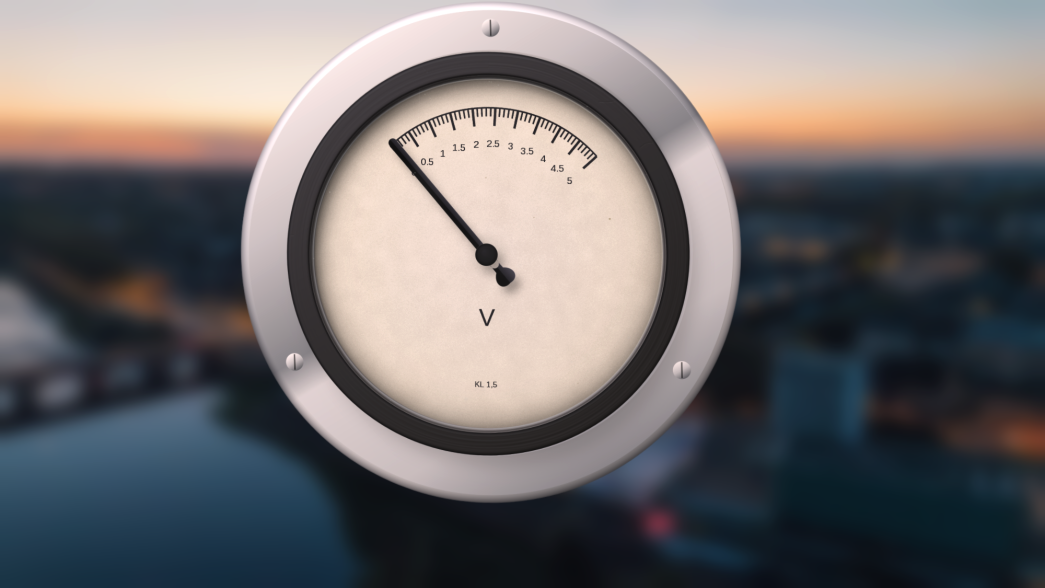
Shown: 0.1 V
